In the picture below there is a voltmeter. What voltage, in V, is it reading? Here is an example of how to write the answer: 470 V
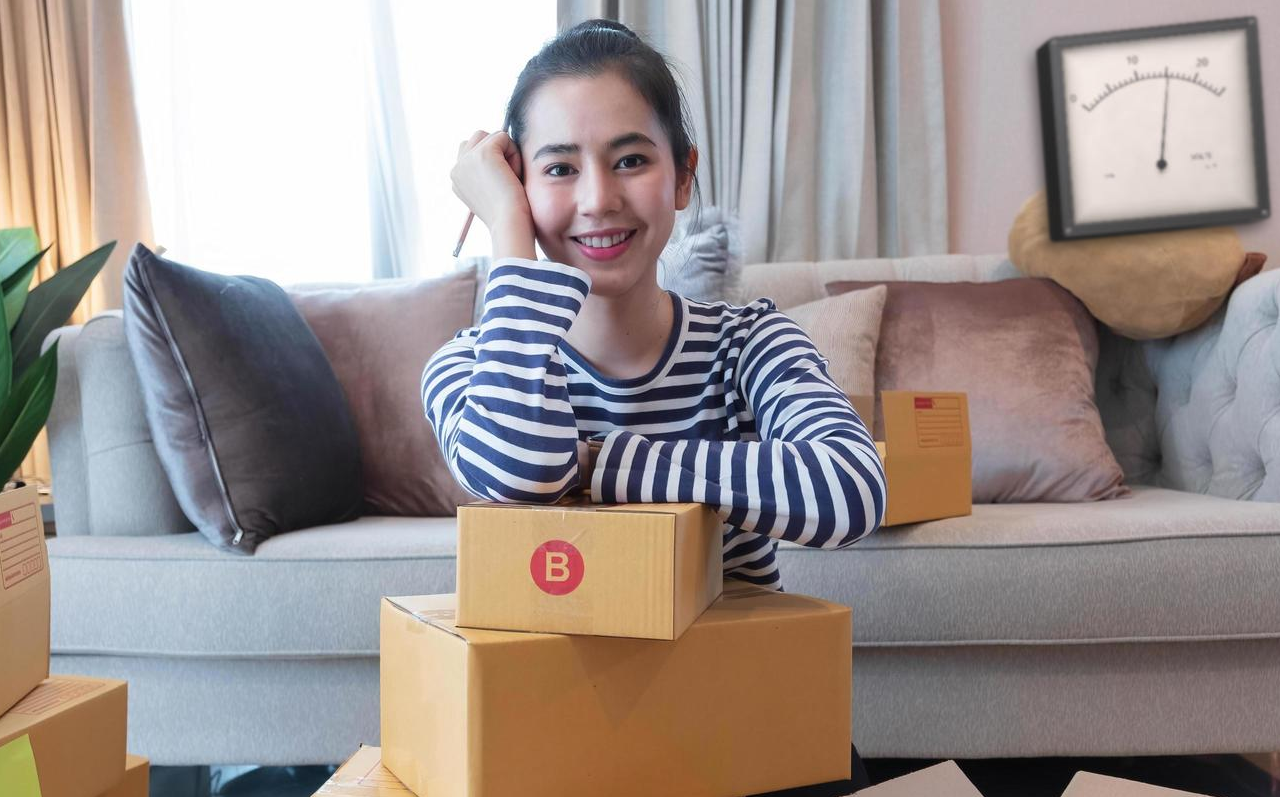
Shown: 15 V
